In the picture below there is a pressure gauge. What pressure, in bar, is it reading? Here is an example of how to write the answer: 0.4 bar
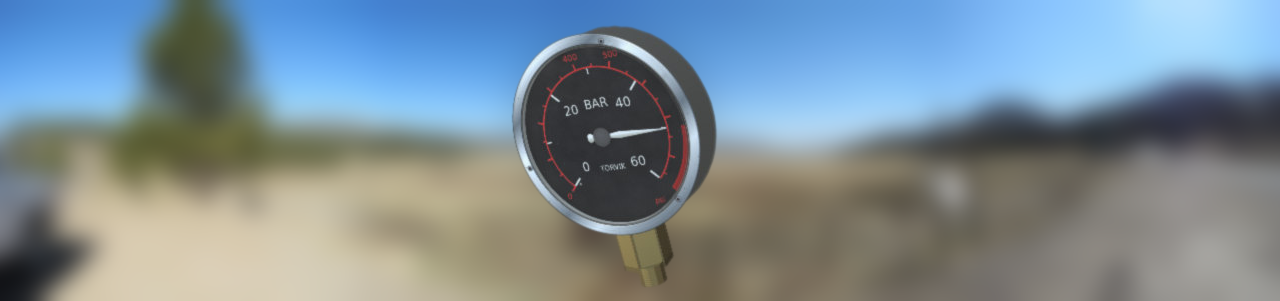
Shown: 50 bar
